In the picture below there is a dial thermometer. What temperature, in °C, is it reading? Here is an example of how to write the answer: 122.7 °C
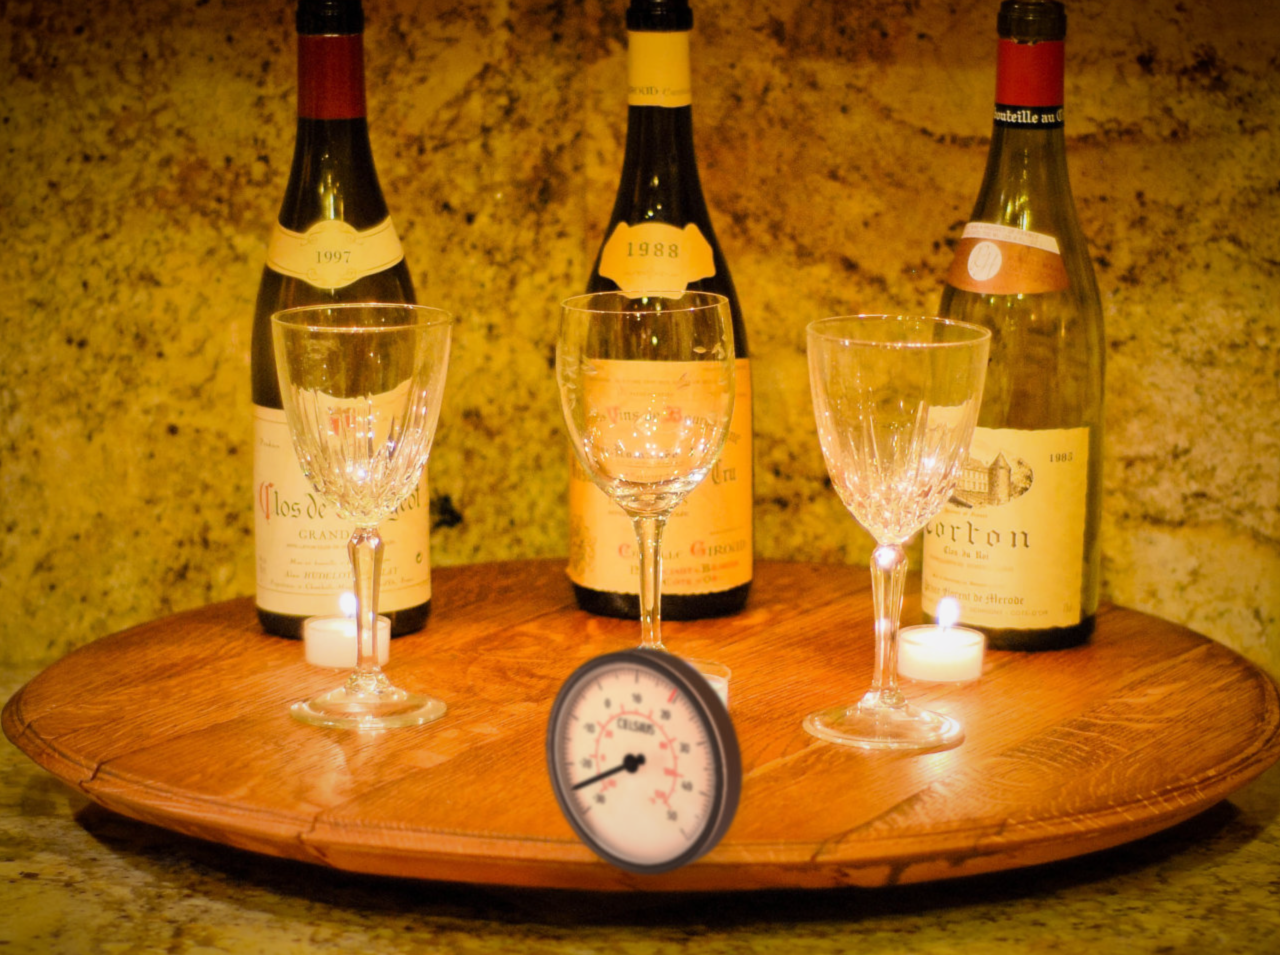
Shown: -25 °C
